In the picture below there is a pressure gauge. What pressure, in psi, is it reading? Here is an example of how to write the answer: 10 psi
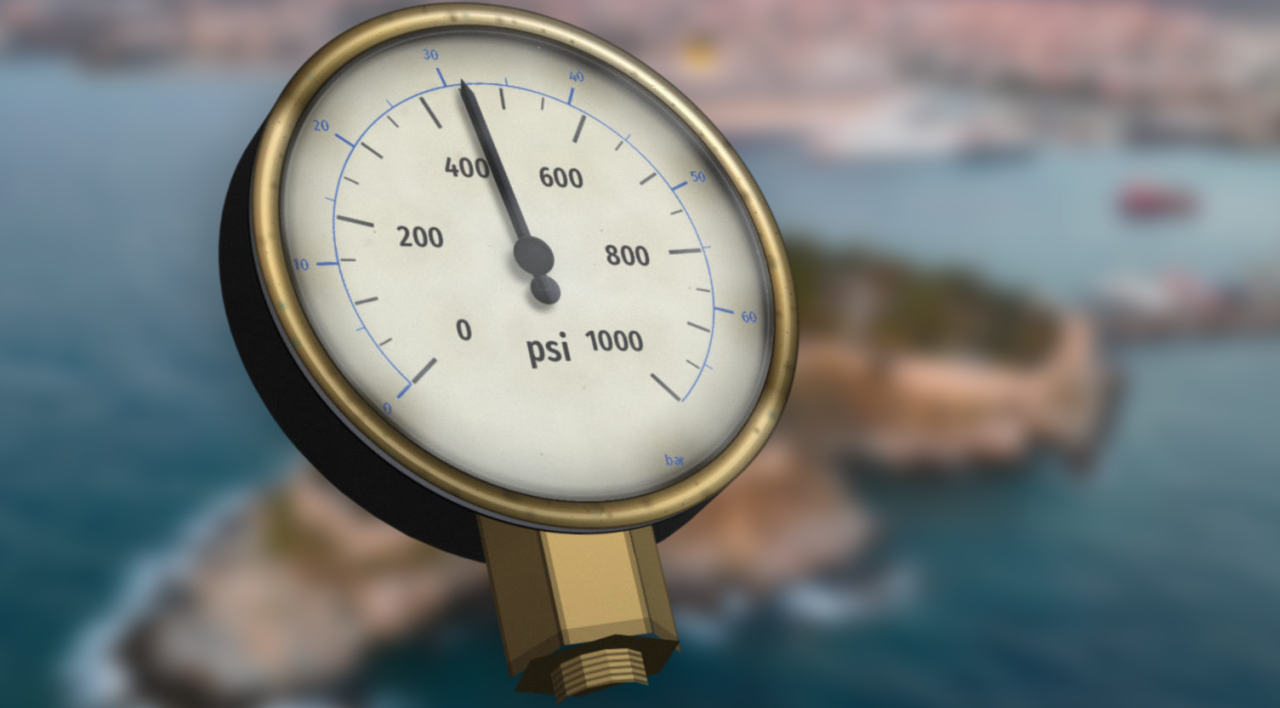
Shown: 450 psi
